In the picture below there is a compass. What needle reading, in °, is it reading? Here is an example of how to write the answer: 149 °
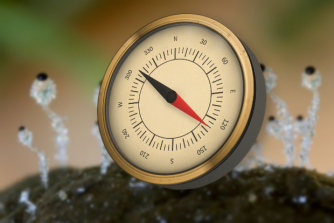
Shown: 130 °
